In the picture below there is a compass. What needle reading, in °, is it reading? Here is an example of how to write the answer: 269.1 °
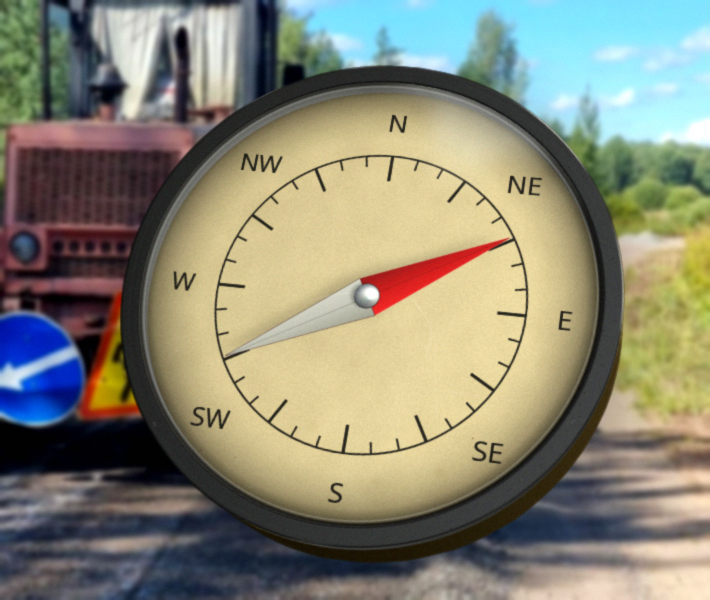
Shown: 60 °
